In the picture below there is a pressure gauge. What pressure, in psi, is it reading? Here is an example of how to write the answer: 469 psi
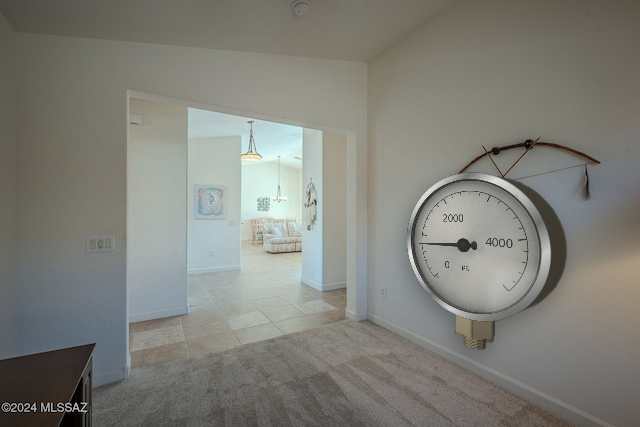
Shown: 800 psi
